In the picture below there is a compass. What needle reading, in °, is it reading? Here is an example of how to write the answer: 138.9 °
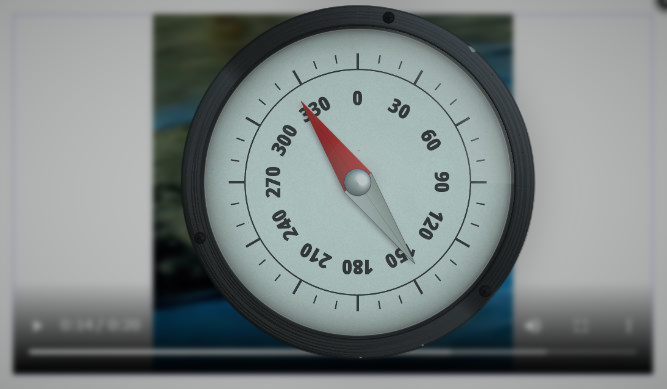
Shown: 325 °
